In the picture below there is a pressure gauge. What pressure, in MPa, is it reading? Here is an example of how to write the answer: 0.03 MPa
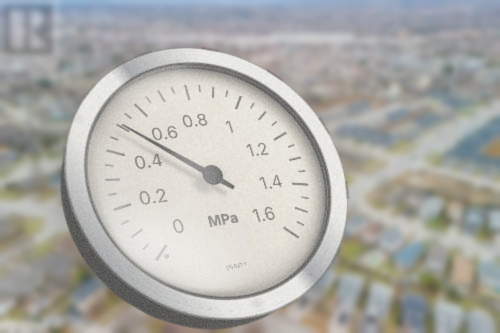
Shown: 0.5 MPa
